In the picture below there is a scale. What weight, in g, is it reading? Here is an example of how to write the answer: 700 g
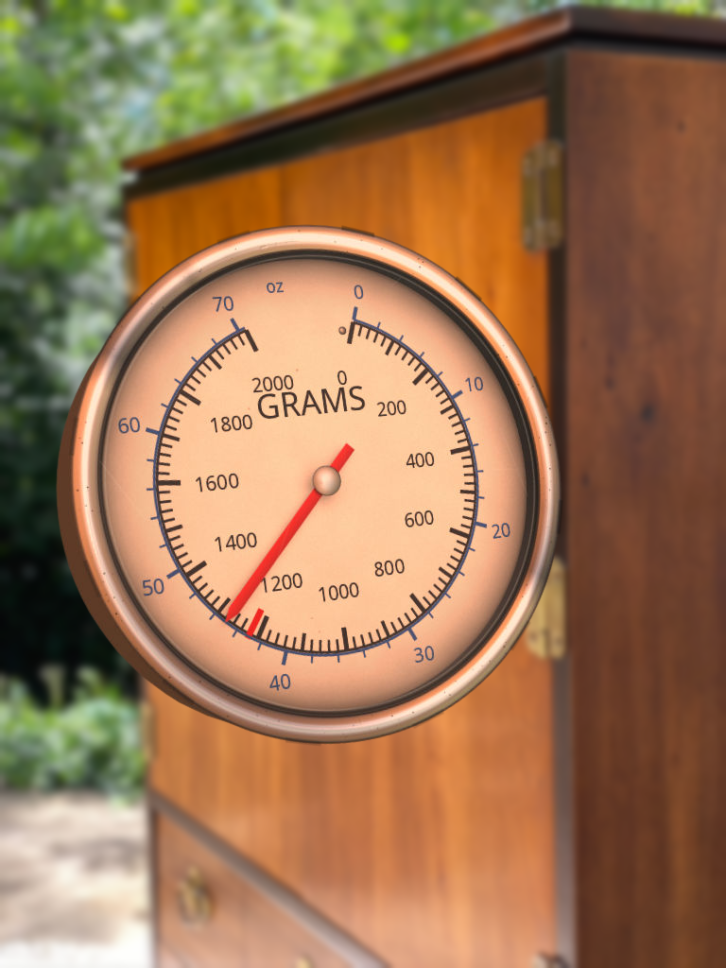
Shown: 1280 g
